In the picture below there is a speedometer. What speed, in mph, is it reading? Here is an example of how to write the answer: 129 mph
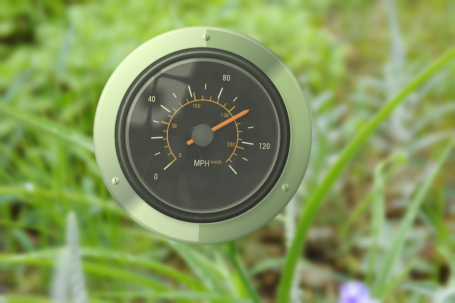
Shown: 100 mph
